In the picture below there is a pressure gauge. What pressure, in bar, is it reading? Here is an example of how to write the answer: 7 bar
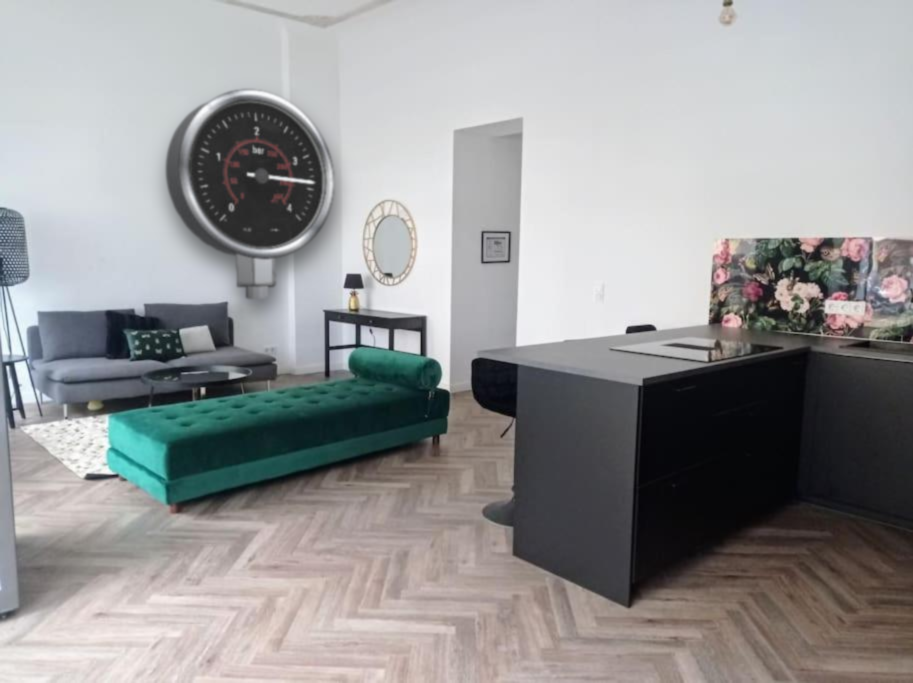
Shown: 3.4 bar
